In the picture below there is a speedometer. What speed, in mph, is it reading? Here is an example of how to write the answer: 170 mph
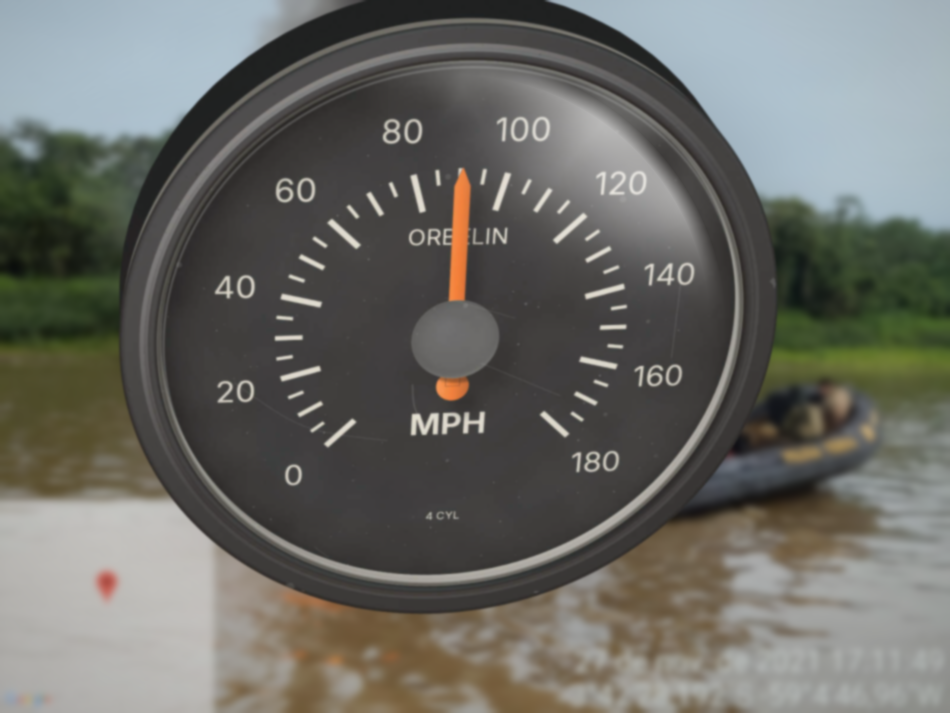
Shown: 90 mph
